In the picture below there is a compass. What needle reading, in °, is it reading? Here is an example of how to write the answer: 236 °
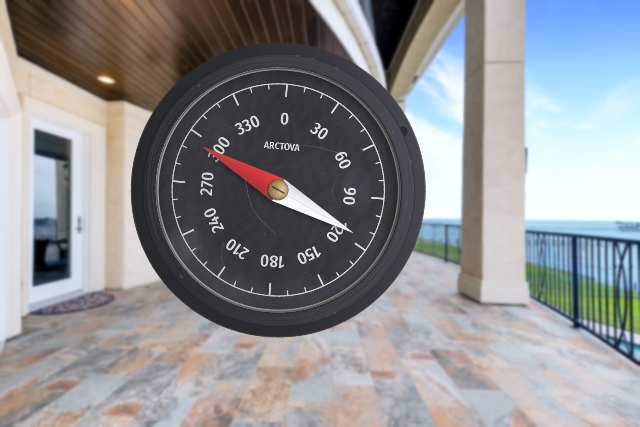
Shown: 295 °
